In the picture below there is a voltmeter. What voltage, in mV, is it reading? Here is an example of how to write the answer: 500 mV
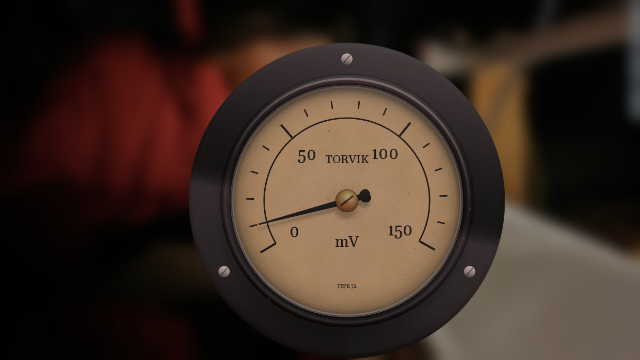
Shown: 10 mV
